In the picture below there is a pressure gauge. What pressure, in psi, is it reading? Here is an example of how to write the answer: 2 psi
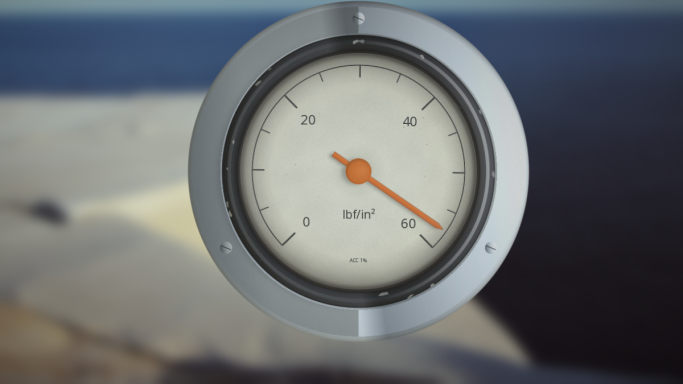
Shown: 57.5 psi
